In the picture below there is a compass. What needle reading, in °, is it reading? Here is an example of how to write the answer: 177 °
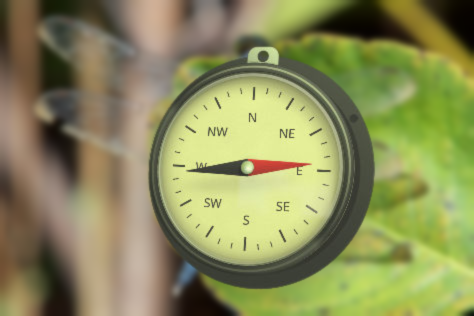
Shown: 85 °
